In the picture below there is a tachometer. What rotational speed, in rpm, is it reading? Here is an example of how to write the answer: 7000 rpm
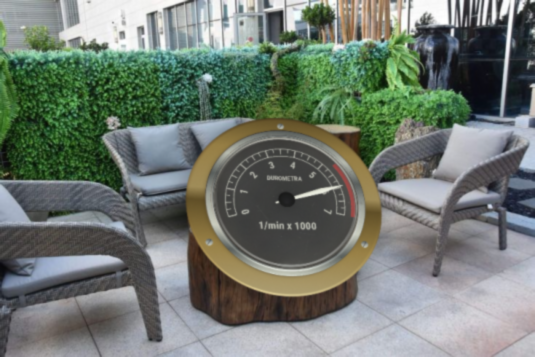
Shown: 6000 rpm
